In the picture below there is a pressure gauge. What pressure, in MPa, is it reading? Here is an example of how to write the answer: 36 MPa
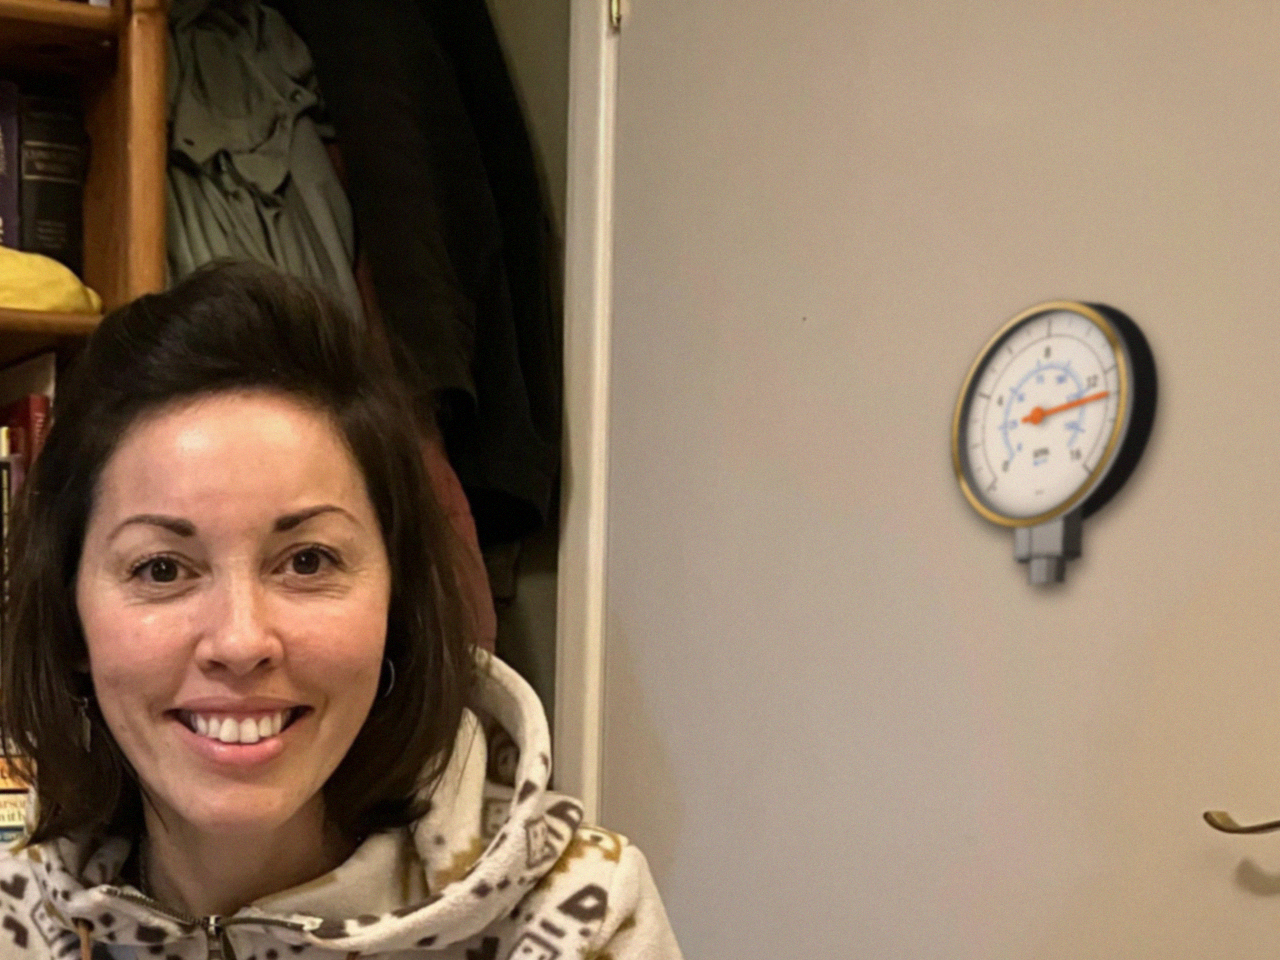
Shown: 13 MPa
